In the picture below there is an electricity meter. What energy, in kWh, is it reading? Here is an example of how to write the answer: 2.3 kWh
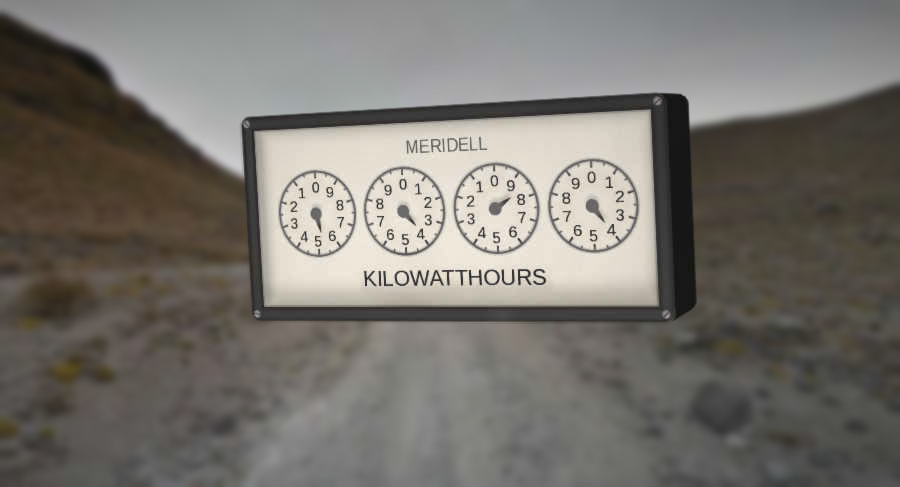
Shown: 5384 kWh
